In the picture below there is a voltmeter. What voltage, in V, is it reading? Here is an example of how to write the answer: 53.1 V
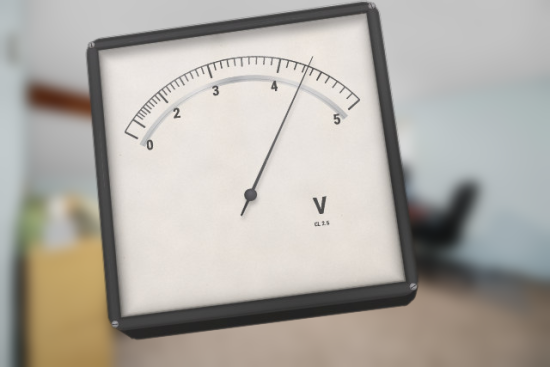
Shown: 4.35 V
